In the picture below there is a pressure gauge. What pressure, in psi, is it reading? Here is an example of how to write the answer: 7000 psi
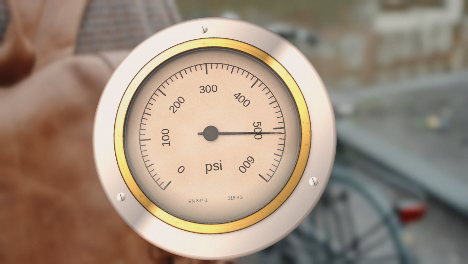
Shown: 510 psi
